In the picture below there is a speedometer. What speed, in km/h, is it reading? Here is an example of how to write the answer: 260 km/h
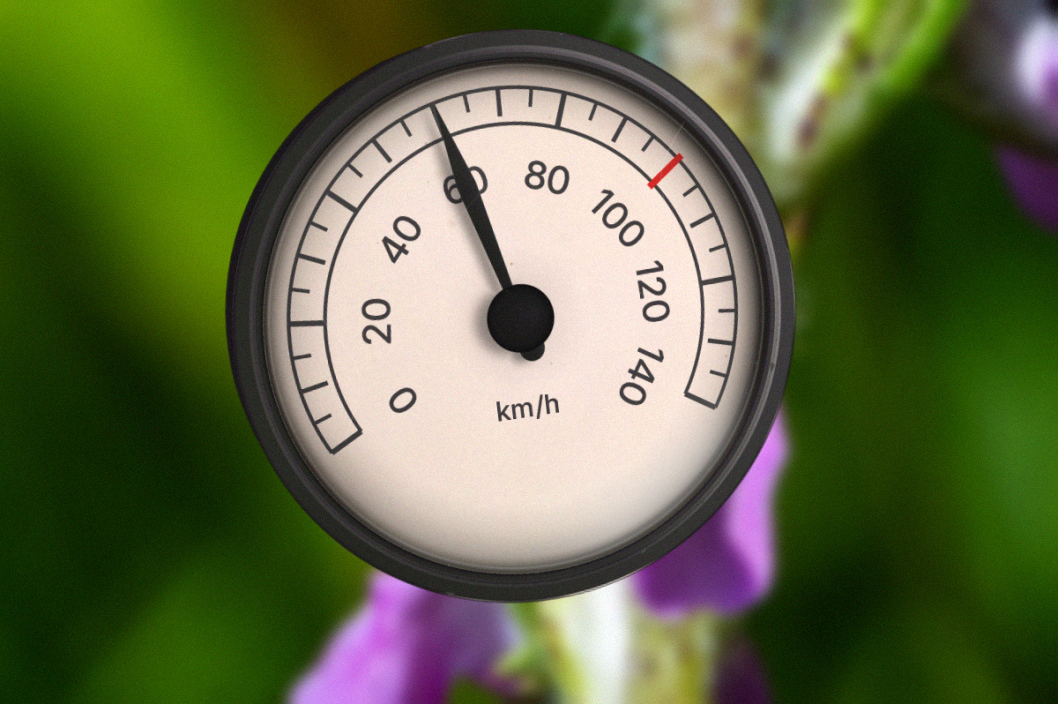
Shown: 60 km/h
